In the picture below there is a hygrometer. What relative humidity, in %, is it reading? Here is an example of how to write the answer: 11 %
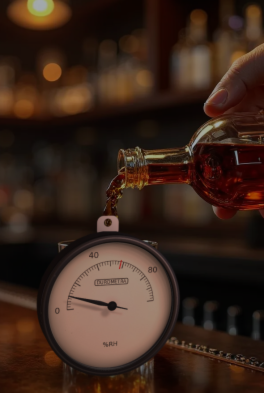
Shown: 10 %
